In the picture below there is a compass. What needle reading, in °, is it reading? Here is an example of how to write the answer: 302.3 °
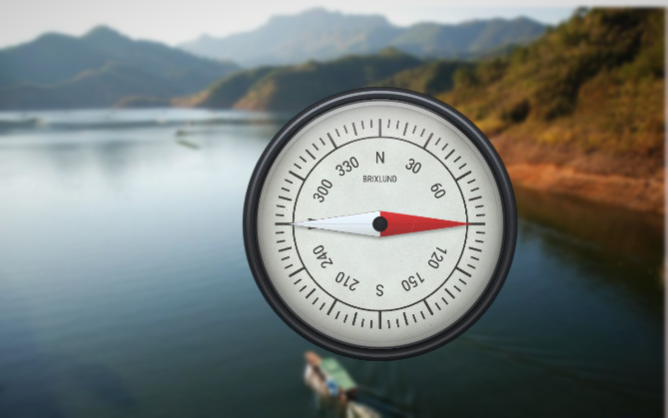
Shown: 90 °
